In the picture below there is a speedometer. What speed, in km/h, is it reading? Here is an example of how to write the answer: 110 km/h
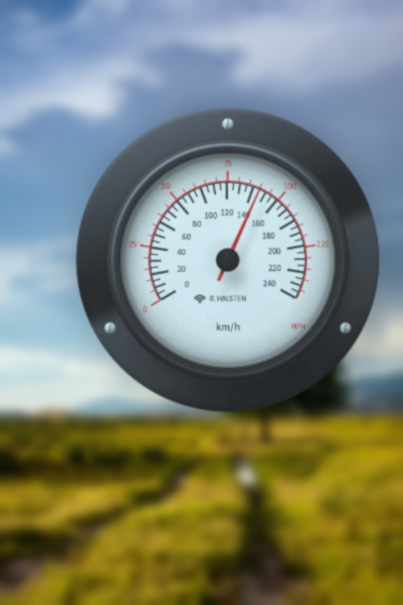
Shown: 145 km/h
